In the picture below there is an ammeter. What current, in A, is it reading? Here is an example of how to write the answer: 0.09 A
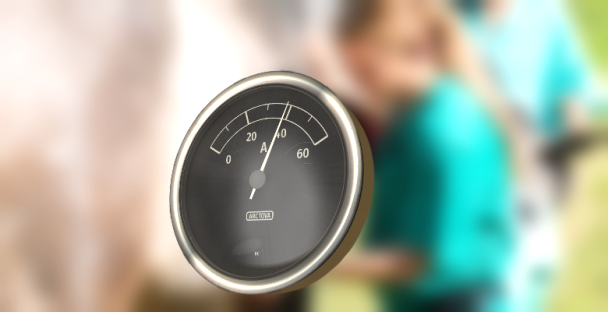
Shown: 40 A
